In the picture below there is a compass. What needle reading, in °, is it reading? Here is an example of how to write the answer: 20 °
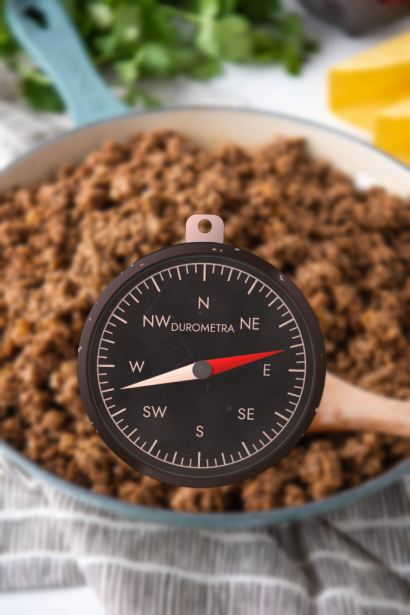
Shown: 75 °
